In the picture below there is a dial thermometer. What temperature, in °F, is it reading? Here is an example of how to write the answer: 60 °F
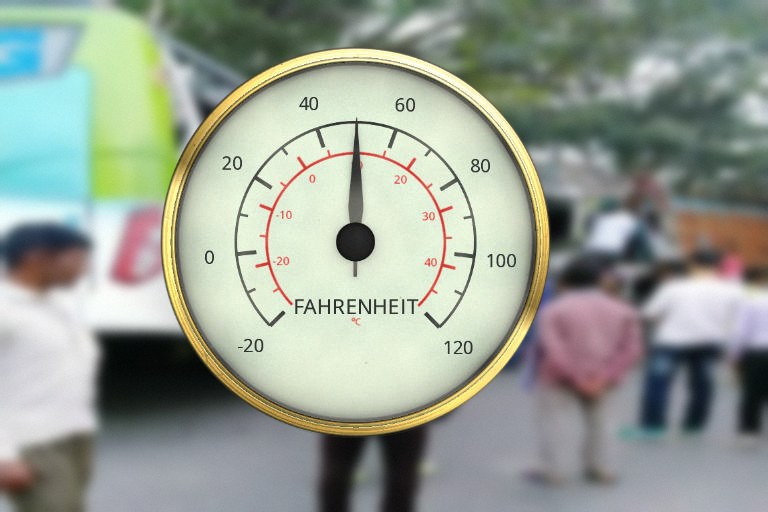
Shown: 50 °F
